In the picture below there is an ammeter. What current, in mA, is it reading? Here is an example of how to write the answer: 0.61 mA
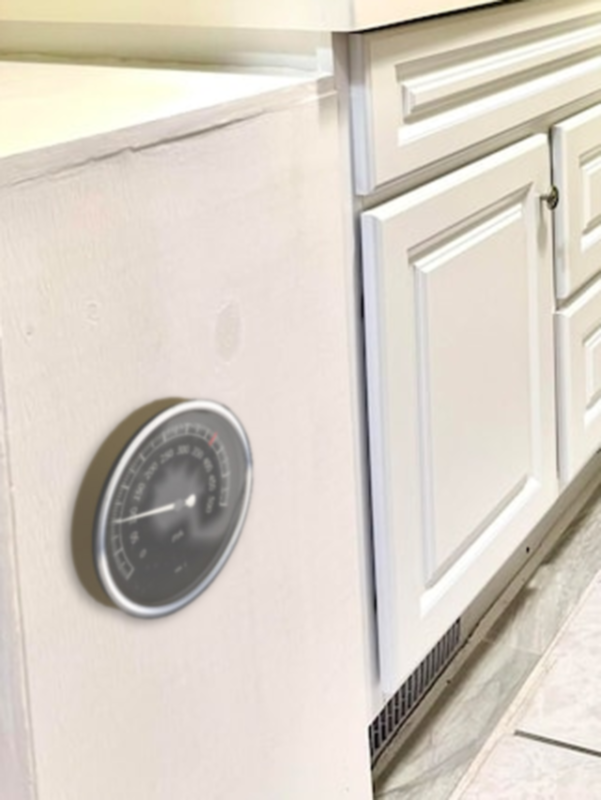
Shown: 100 mA
